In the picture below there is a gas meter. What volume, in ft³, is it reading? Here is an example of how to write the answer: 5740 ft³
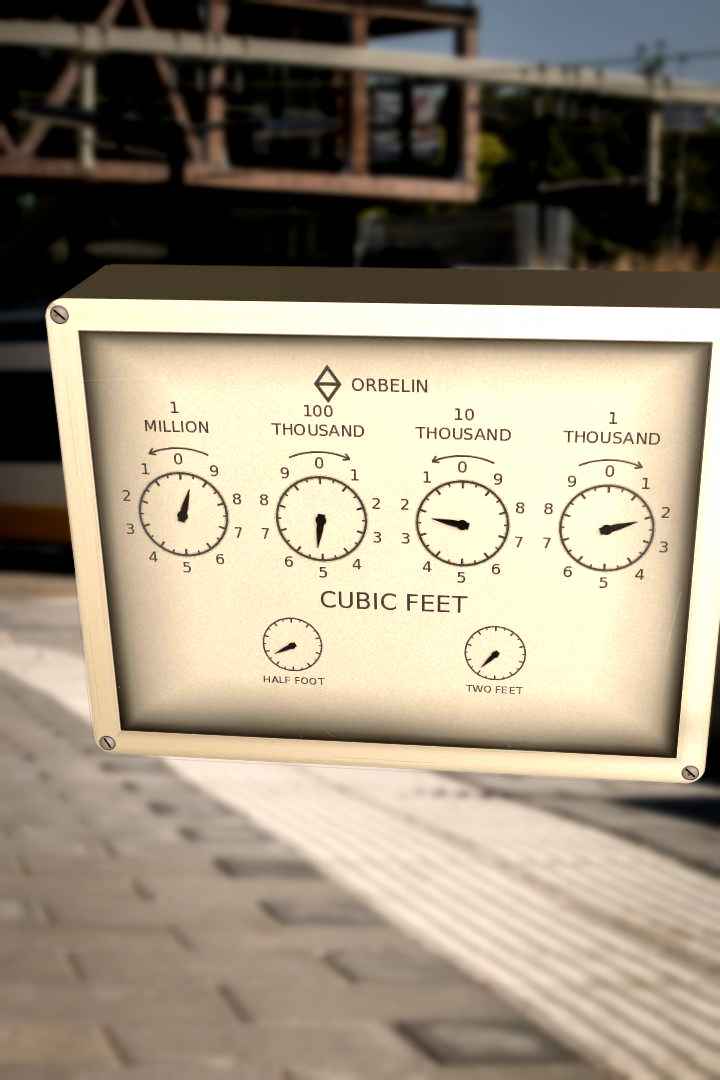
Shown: 952200 ft³
